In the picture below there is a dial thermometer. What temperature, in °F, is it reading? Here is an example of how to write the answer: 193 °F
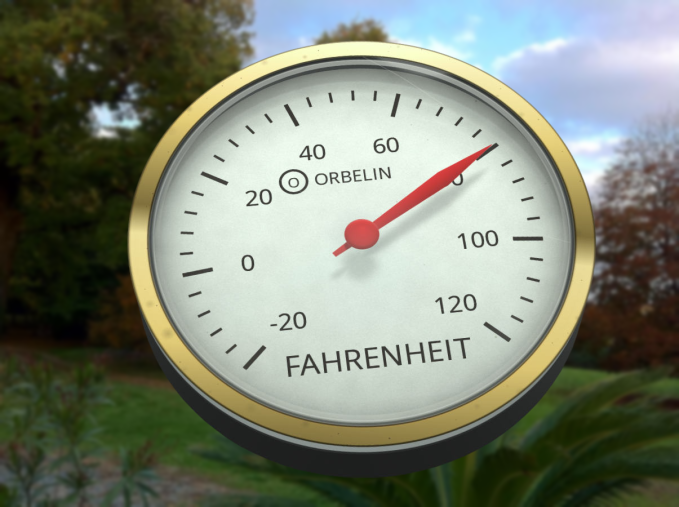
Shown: 80 °F
